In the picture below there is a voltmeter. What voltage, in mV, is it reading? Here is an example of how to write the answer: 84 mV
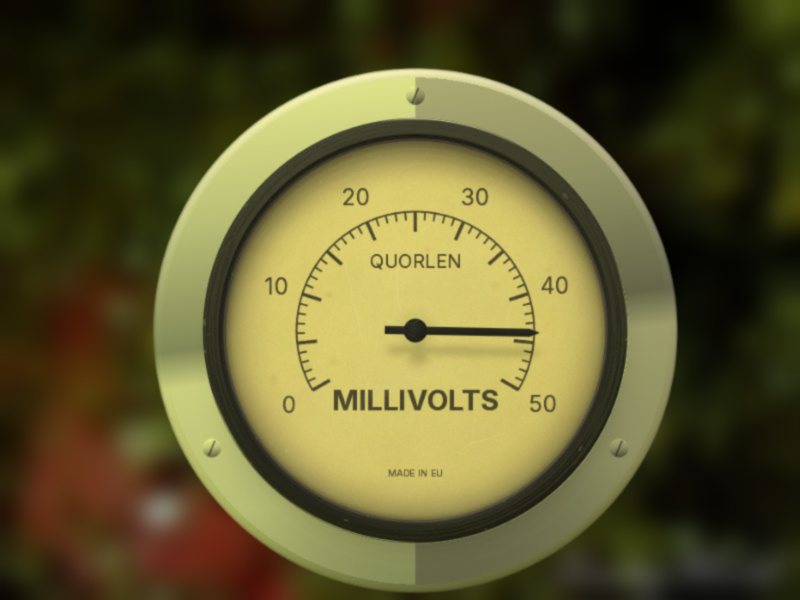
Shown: 44 mV
